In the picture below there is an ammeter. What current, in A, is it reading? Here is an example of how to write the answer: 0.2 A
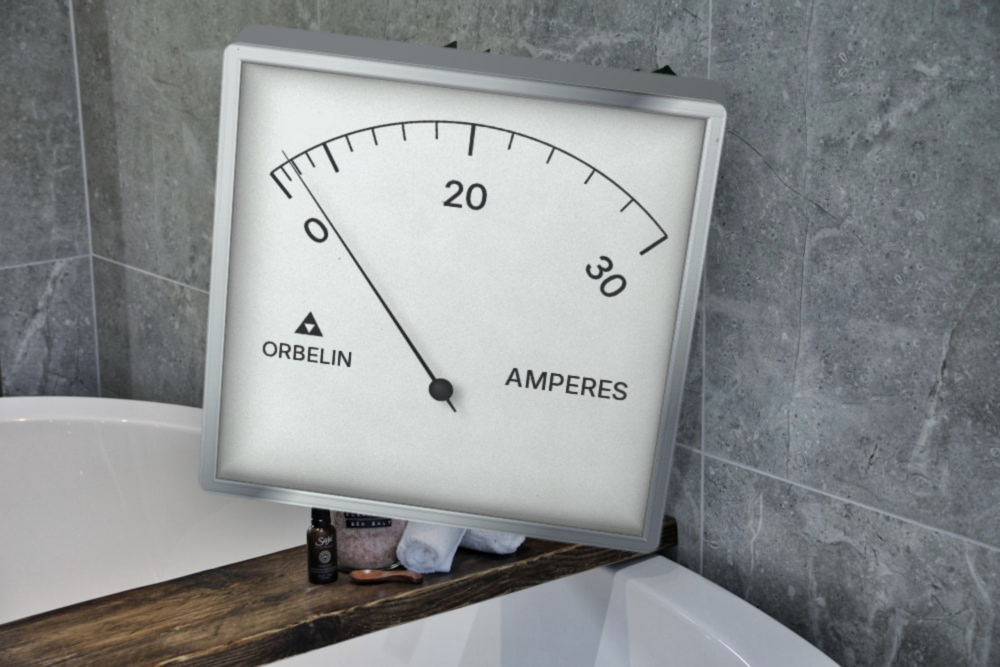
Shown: 6 A
